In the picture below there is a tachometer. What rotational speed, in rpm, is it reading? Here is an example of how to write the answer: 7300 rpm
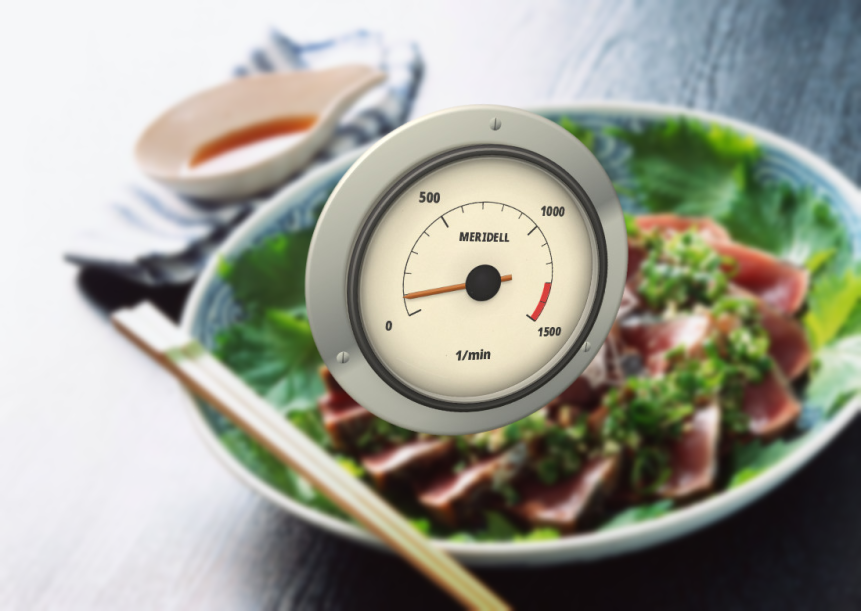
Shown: 100 rpm
